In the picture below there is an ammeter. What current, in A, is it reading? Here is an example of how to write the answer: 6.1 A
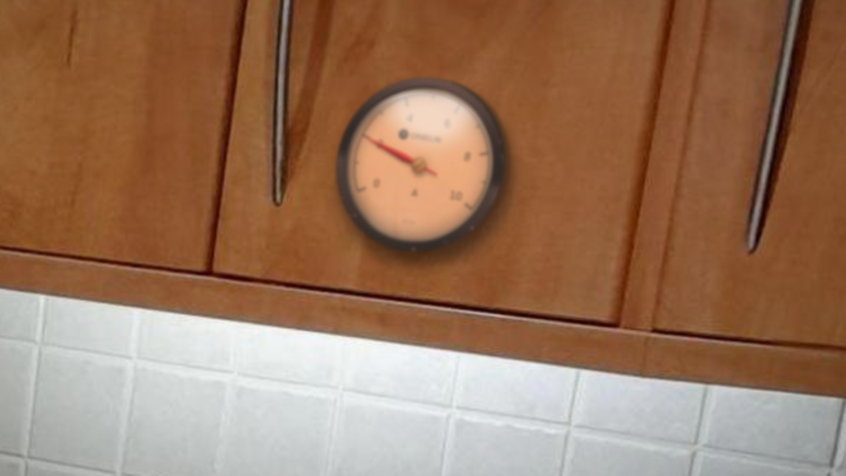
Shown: 2 A
